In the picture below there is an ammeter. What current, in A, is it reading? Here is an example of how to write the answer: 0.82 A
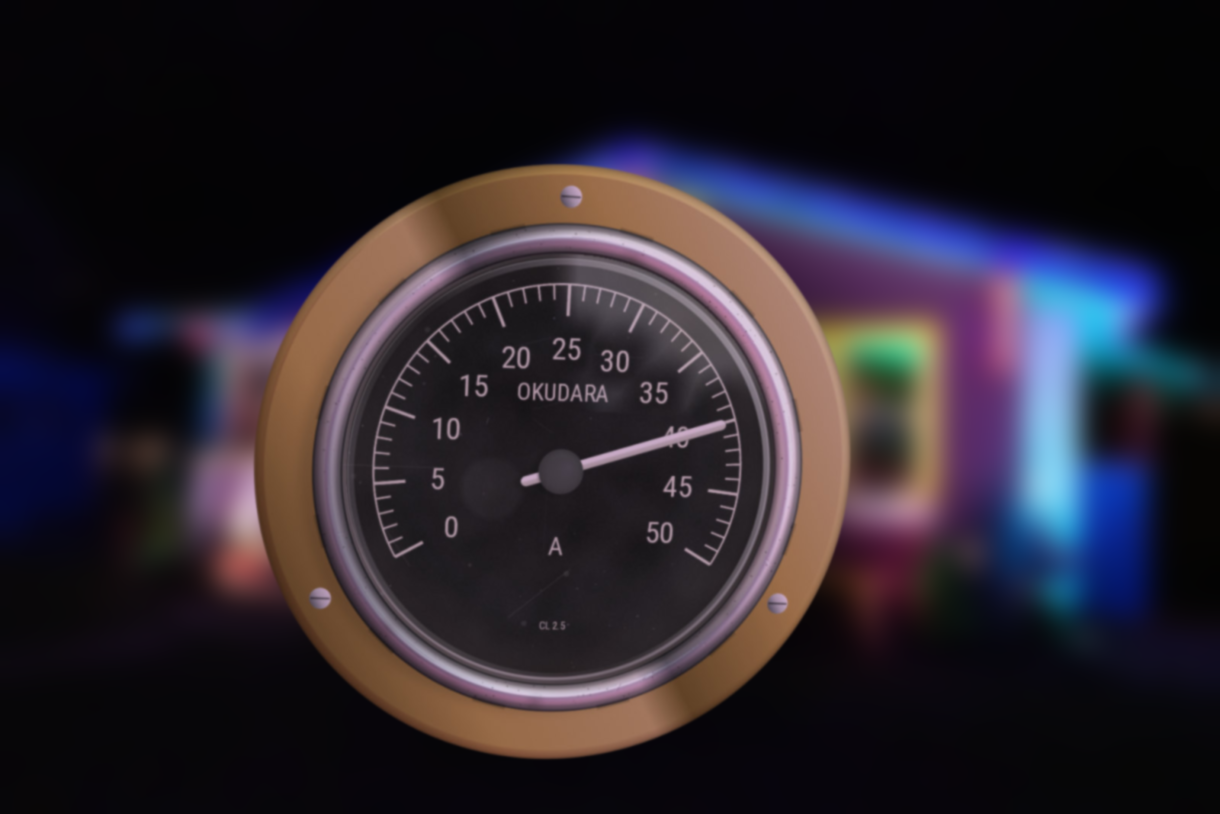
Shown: 40 A
